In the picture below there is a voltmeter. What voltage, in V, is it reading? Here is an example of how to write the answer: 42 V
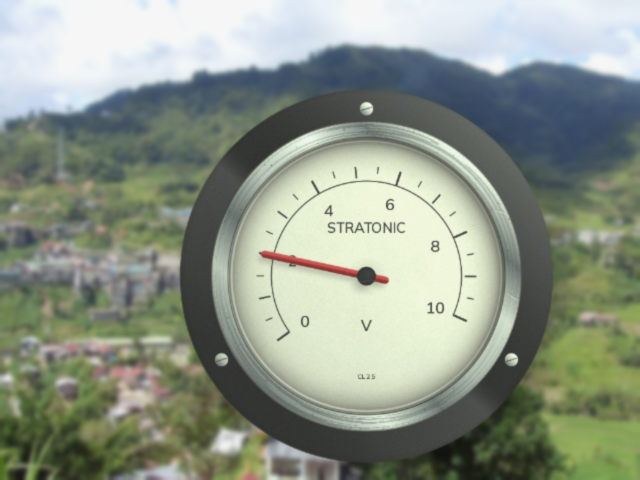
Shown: 2 V
